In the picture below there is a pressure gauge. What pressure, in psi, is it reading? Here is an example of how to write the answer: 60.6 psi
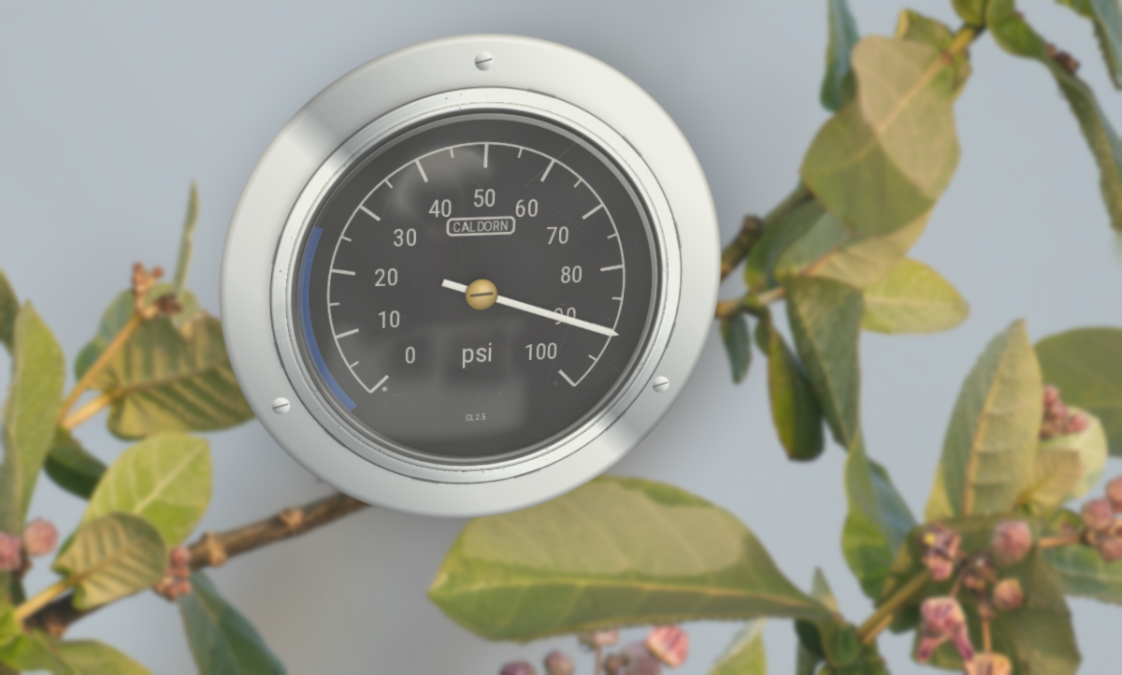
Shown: 90 psi
